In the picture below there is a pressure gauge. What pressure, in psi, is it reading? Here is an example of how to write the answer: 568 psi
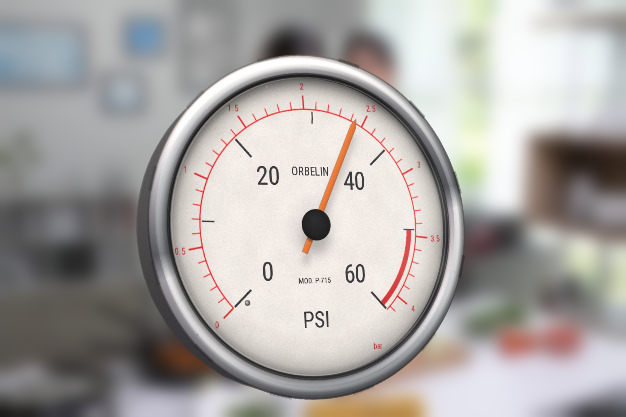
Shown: 35 psi
